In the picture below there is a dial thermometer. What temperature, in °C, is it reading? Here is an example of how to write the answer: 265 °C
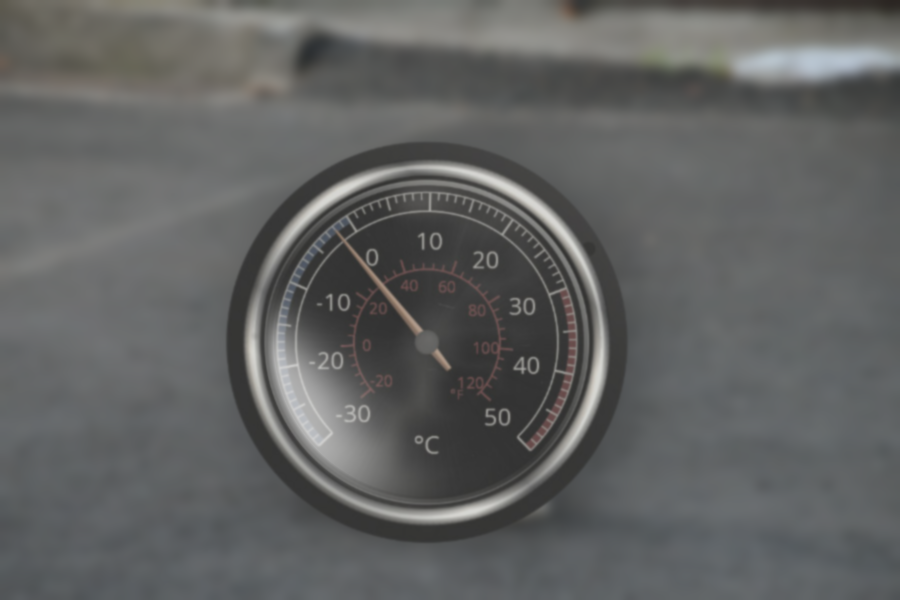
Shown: -2 °C
